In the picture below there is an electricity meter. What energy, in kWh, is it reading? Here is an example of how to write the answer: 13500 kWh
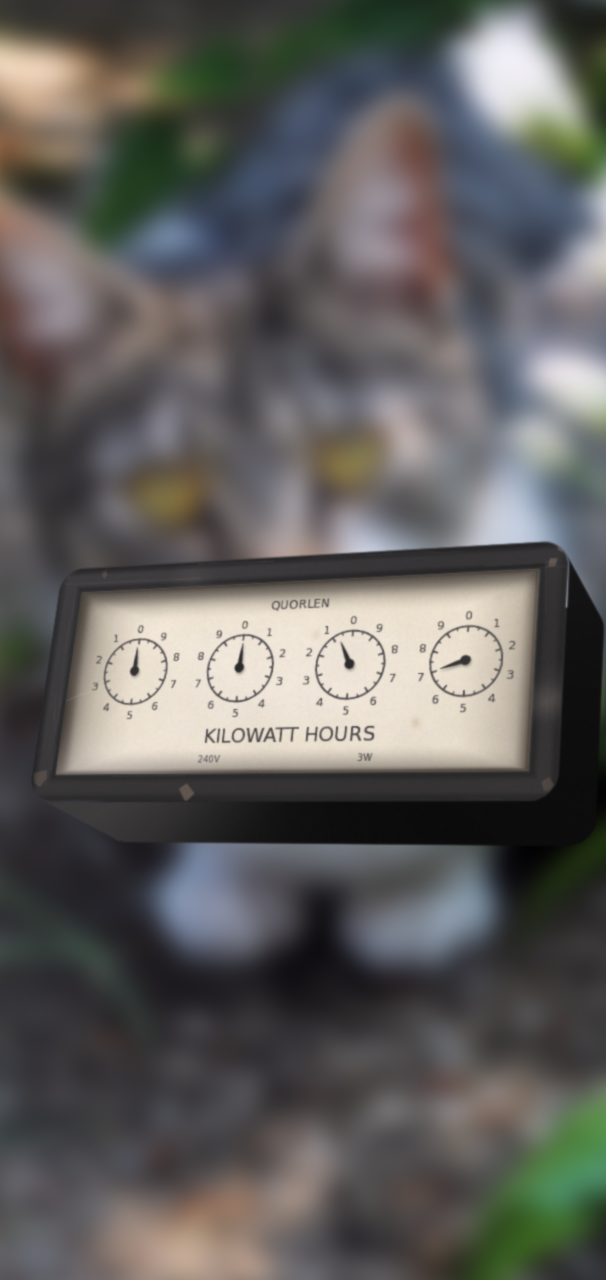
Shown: 7 kWh
